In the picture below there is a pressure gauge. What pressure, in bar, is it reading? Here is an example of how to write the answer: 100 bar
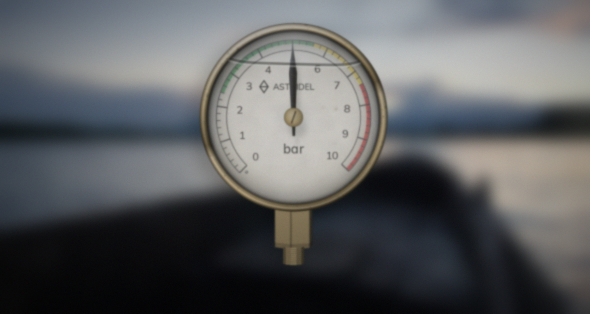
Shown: 5 bar
